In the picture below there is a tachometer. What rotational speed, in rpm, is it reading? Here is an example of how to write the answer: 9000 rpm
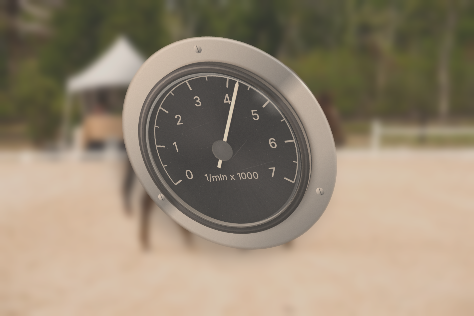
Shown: 4250 rpm
